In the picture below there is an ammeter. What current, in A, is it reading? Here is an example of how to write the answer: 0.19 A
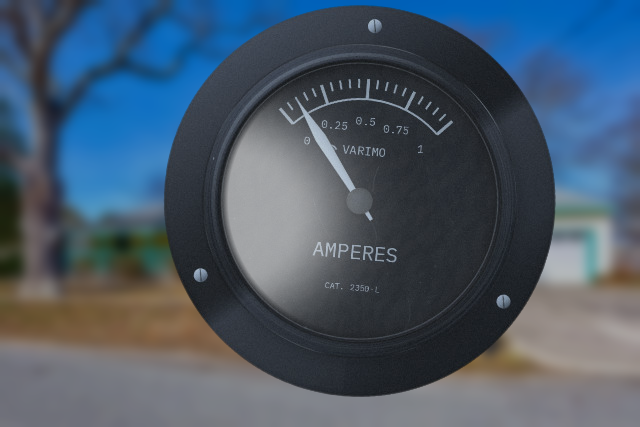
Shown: 0.1 A
